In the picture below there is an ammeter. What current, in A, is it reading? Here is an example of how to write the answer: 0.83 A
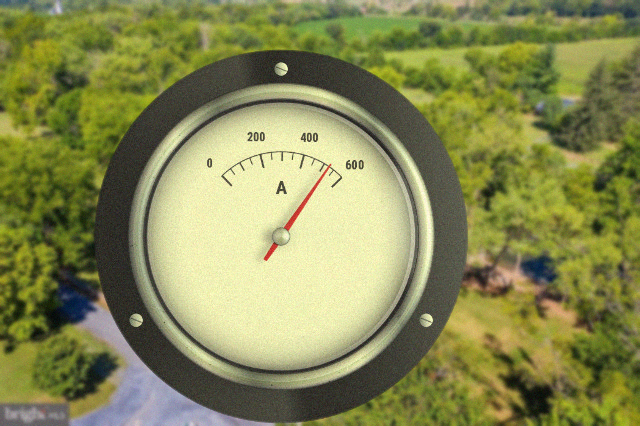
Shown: 525 A
